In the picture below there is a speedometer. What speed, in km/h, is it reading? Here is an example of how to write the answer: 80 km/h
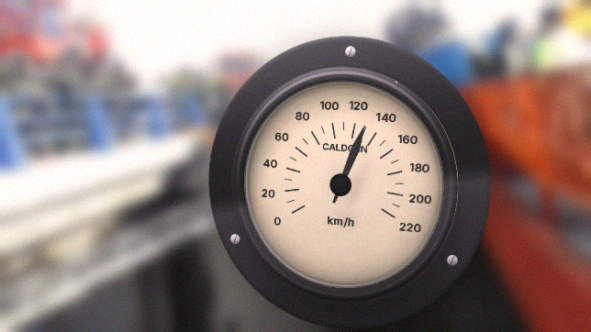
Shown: 130 km/h
